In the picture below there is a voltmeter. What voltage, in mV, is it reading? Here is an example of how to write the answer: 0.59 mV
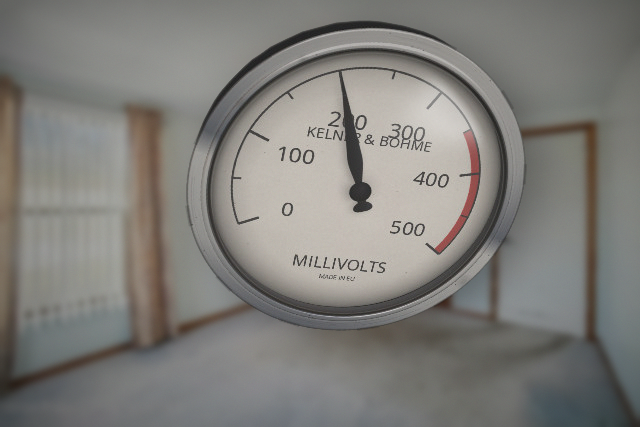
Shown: 200 mV
